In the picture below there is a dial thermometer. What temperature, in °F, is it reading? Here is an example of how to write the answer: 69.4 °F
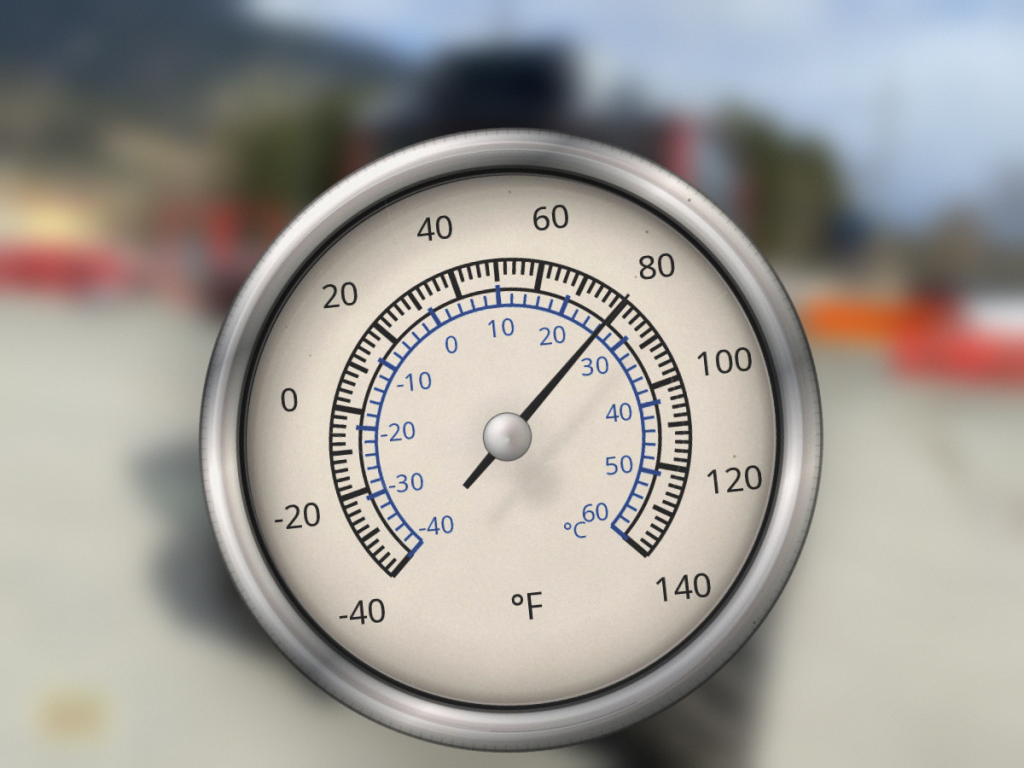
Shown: 80 °F
